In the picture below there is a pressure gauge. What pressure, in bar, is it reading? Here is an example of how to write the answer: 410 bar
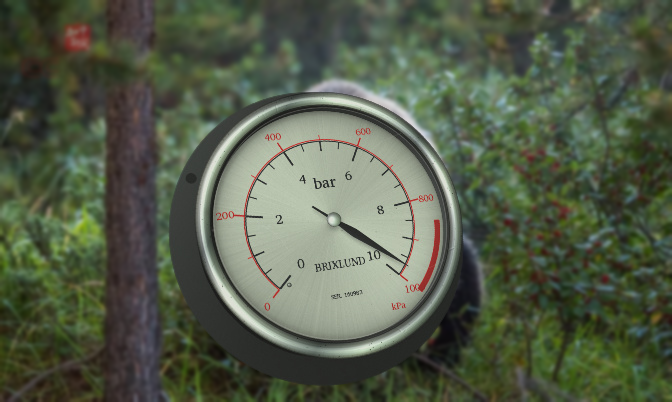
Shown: 9.75 bar
